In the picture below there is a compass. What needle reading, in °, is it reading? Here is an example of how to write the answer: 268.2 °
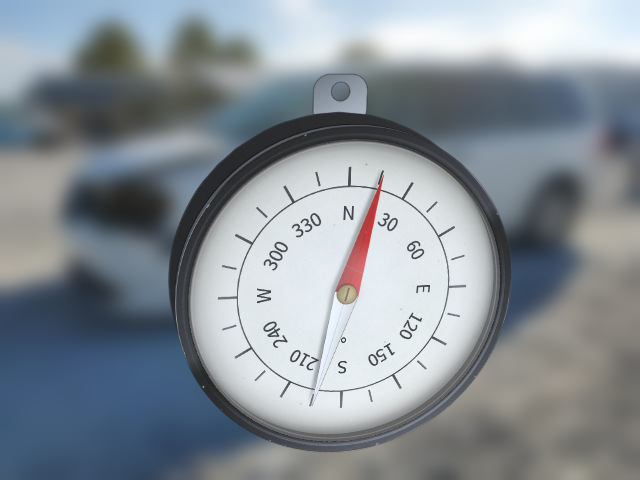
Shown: 15 °
